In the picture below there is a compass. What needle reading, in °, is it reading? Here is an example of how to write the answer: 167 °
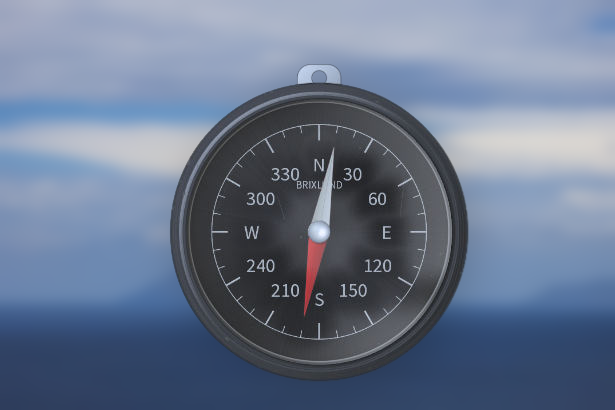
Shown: 190 °
